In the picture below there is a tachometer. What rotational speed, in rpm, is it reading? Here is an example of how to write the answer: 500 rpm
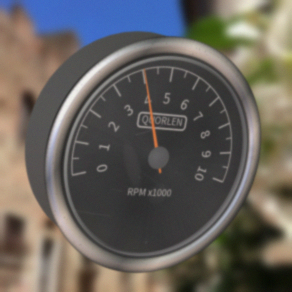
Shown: 4000 rpm
